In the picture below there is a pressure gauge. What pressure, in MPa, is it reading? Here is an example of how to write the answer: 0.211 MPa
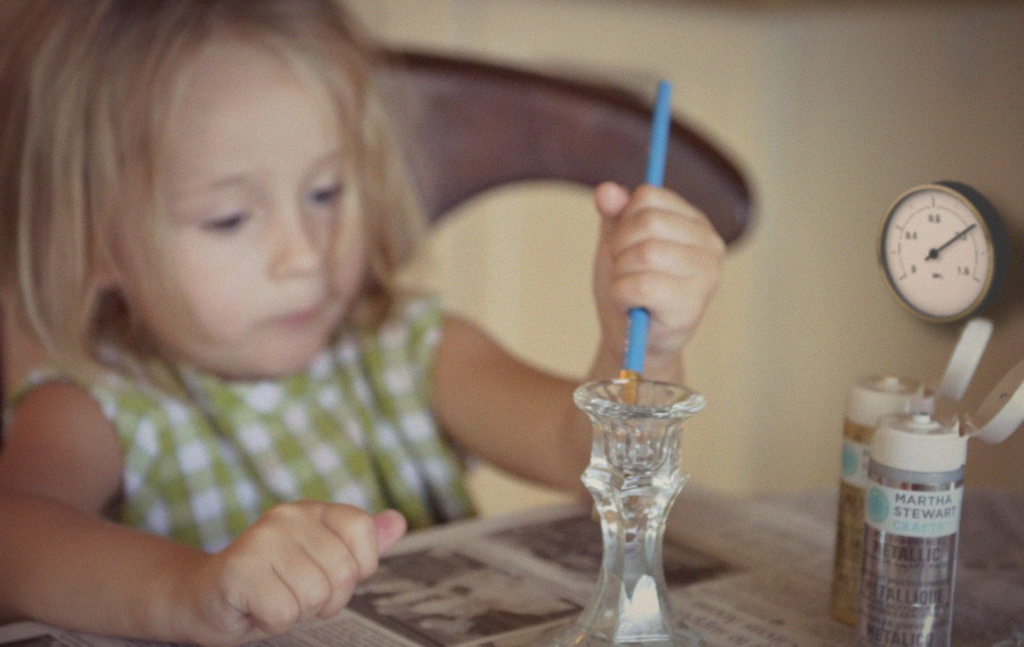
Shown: 1.2 MPa
